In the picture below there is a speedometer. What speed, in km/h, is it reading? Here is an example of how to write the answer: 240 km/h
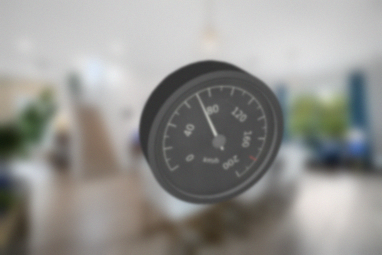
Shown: 70 km/h
